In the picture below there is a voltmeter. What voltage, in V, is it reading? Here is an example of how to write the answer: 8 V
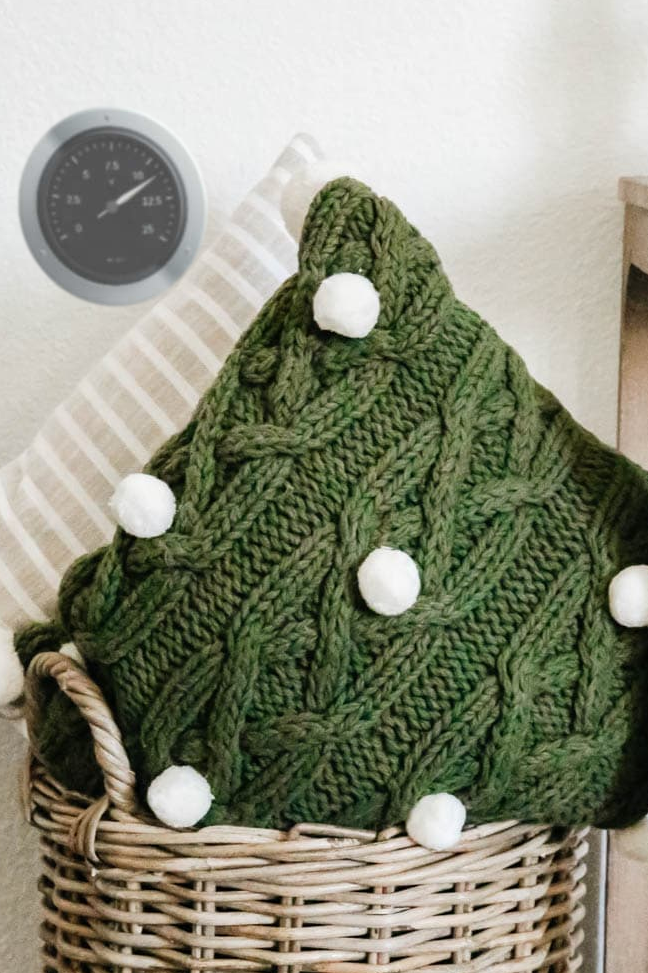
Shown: 11 V
